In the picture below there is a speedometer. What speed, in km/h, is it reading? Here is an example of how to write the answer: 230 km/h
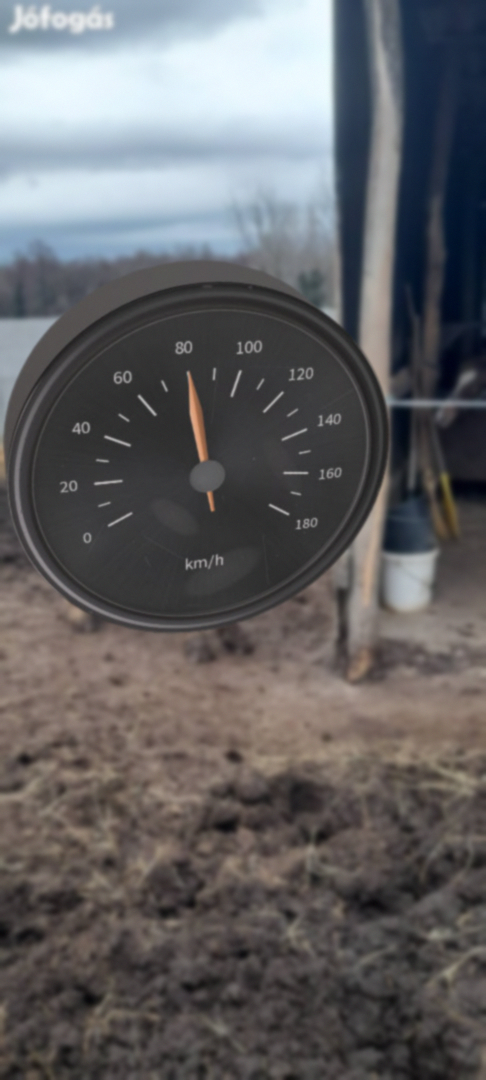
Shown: 80 km/h
